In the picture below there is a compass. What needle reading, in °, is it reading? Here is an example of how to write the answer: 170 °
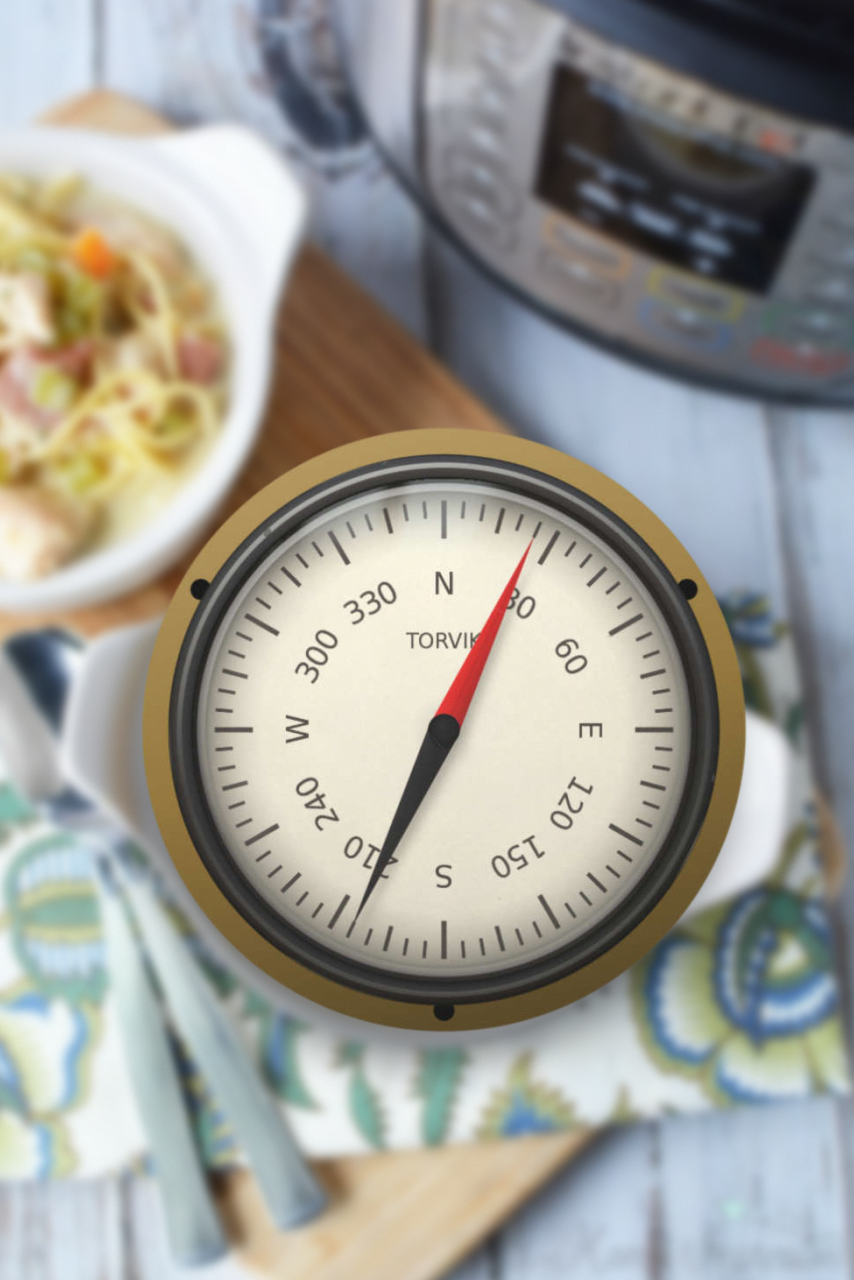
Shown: 25 °
